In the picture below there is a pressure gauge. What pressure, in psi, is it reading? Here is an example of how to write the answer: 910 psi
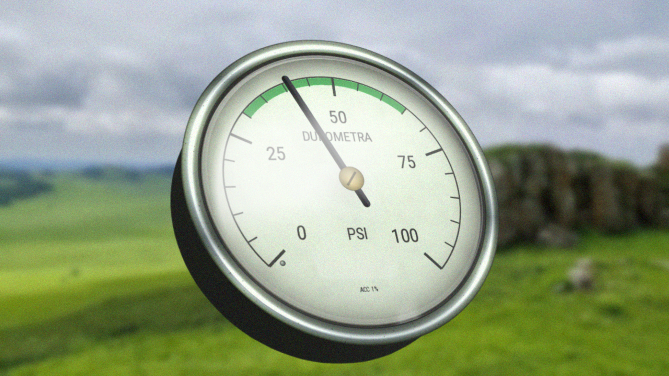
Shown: 40 psi
